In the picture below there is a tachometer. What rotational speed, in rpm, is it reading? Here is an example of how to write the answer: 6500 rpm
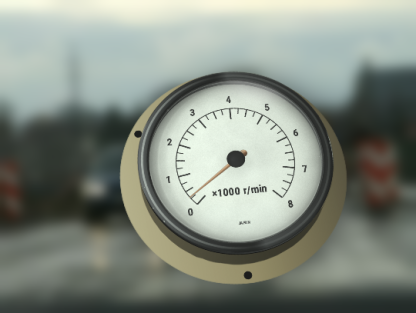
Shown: 250 rpm
